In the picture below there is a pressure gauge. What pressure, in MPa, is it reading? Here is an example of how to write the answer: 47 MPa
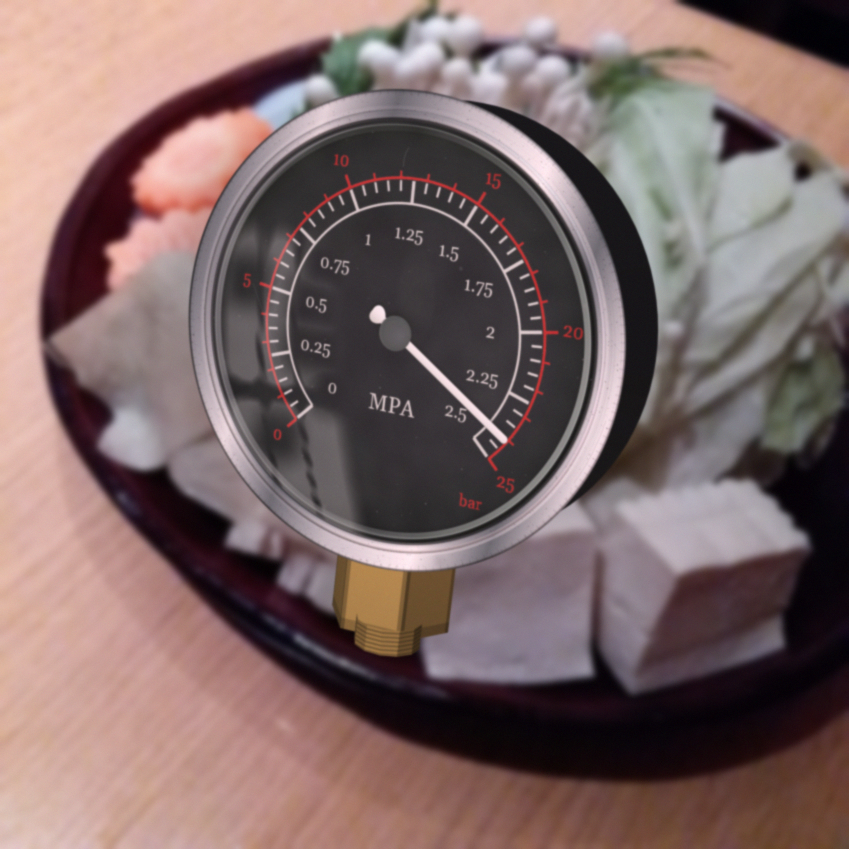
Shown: 2.4 MPa
